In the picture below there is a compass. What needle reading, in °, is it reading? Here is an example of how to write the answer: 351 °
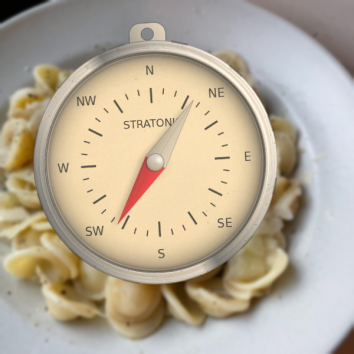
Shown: 215 °
